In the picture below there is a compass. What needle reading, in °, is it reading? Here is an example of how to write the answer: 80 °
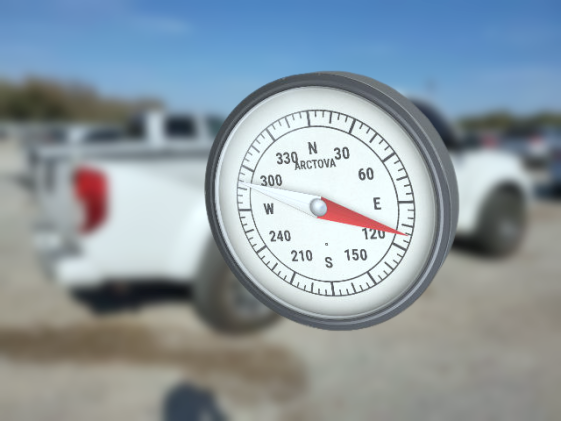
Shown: 110 °
